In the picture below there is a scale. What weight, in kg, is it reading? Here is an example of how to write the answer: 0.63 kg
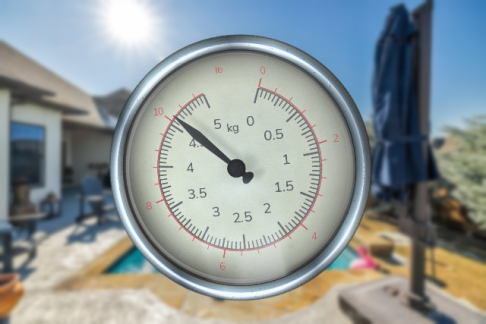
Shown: 4.6 kg
